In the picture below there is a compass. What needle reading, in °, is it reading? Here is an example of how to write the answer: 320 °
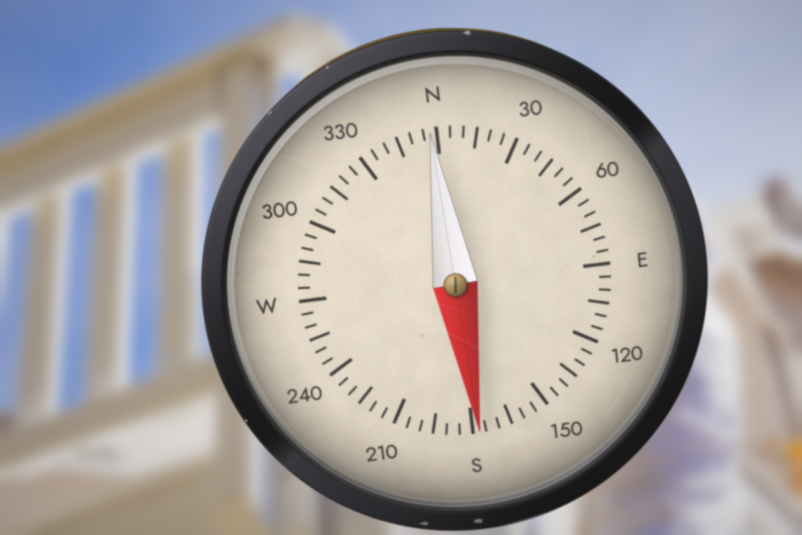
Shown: 177.5 °
